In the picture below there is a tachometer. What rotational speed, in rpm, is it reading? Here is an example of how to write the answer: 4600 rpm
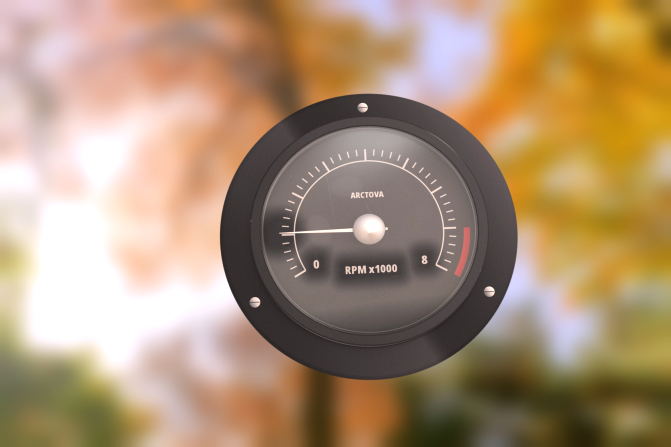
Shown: 1000 rpm
